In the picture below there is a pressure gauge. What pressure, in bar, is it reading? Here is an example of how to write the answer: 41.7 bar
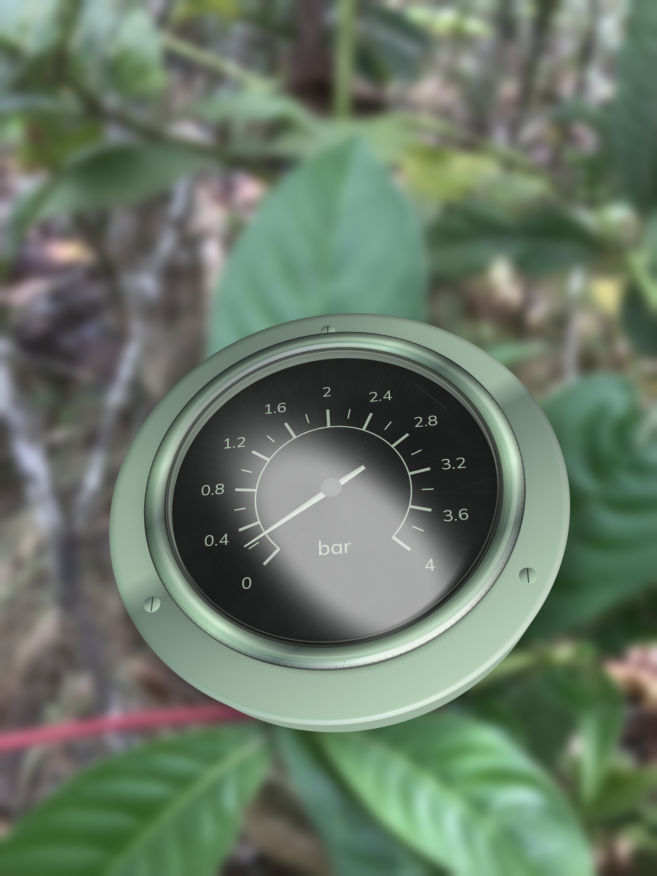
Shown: 0.2 bar
